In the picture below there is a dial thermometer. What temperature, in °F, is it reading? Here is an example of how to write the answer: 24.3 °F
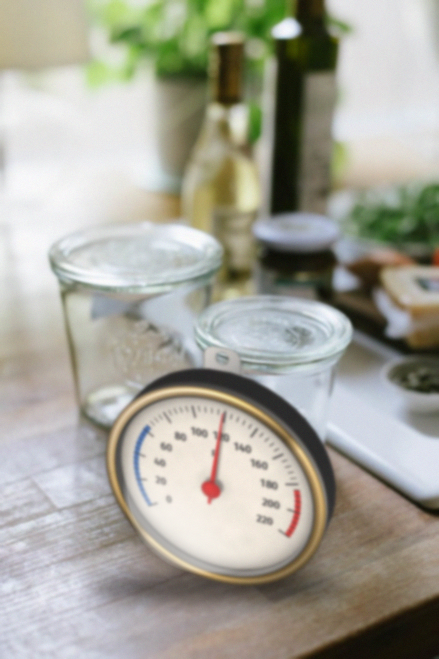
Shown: 120 °F
